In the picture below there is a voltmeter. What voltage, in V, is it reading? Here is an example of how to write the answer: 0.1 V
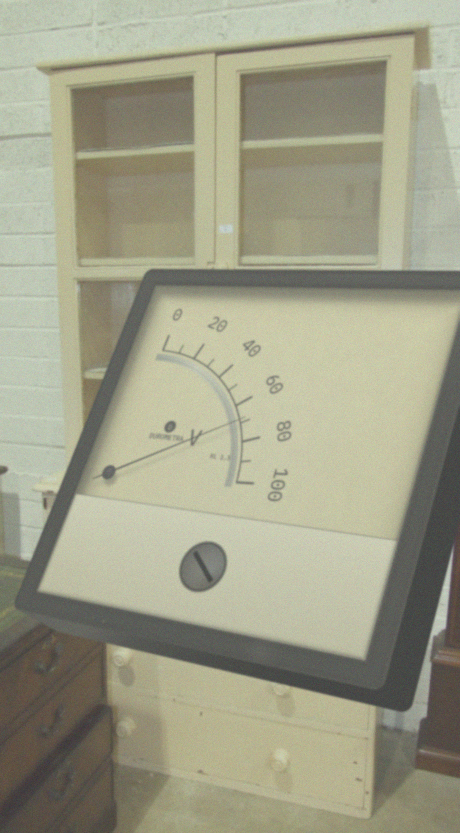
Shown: 70 V
